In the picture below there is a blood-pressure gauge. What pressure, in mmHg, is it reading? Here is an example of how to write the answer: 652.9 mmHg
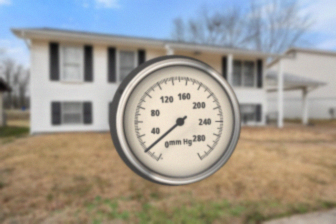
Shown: 20 mmHg
